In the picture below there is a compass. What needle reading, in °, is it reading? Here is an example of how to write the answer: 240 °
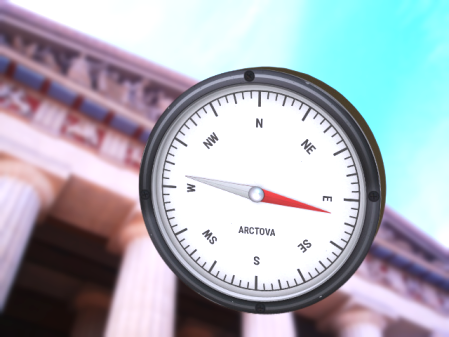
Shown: 100 °
